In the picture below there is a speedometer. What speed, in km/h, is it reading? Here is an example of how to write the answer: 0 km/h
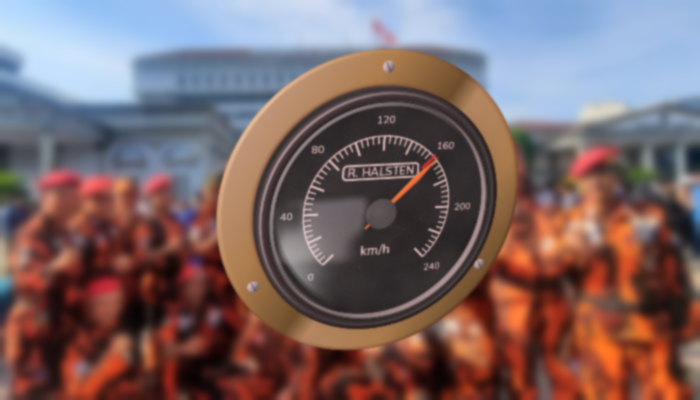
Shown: 160 km/h
